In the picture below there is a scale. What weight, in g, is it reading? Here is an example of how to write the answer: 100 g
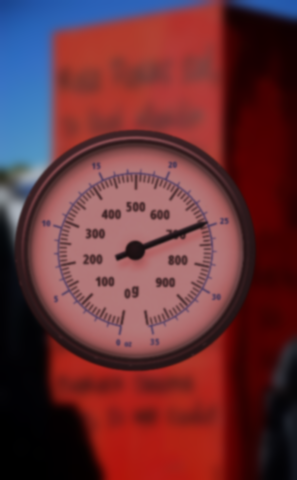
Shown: 700 g
